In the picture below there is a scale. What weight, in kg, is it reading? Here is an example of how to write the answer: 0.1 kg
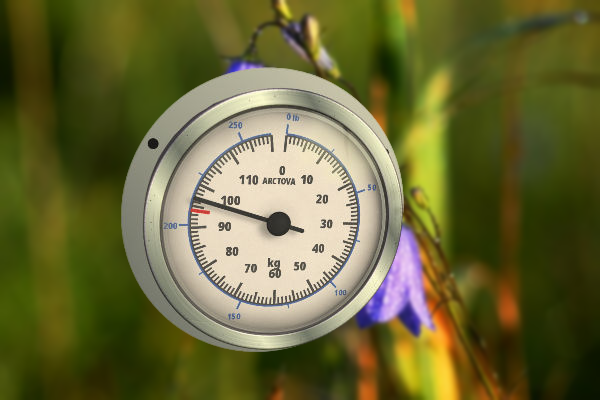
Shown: 97 kg
